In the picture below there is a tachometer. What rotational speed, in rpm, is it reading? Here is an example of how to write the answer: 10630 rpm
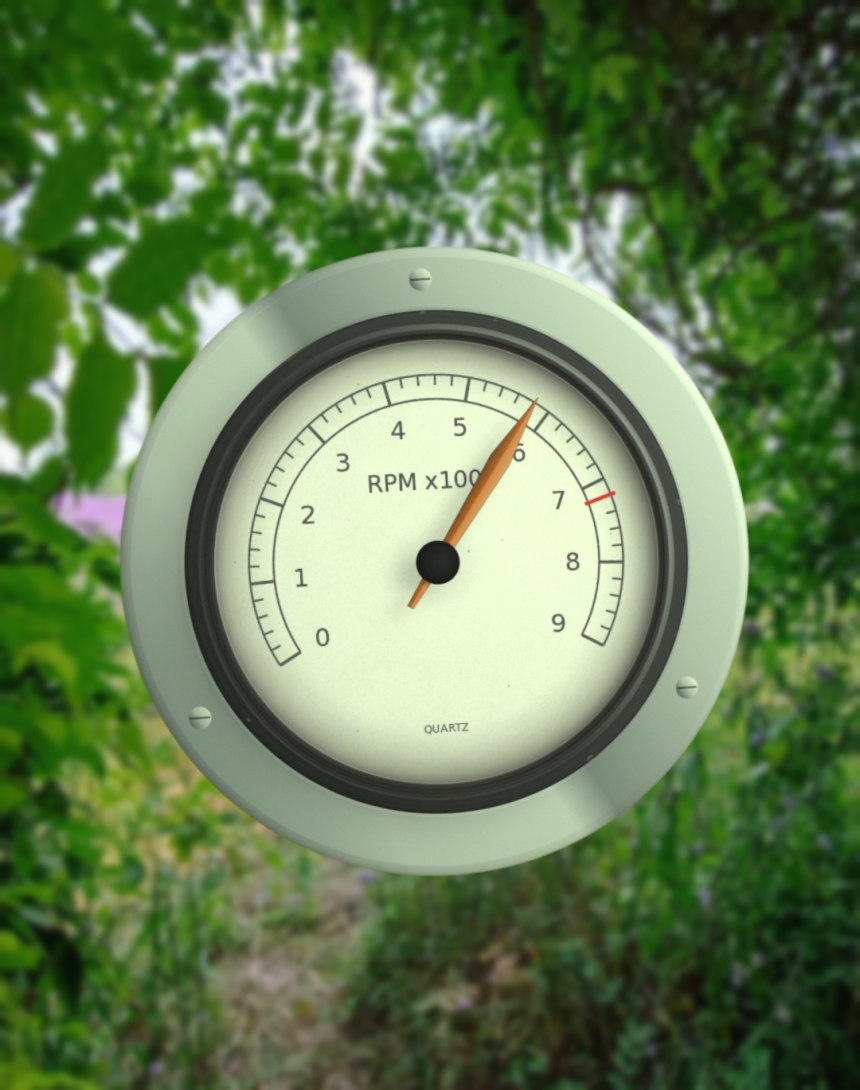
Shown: 5800 rpm
